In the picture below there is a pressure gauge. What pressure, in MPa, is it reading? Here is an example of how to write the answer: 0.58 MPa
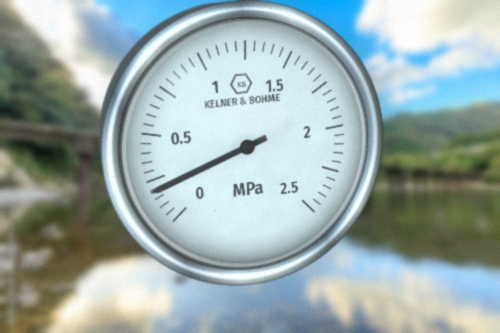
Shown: 0.2 MPa
